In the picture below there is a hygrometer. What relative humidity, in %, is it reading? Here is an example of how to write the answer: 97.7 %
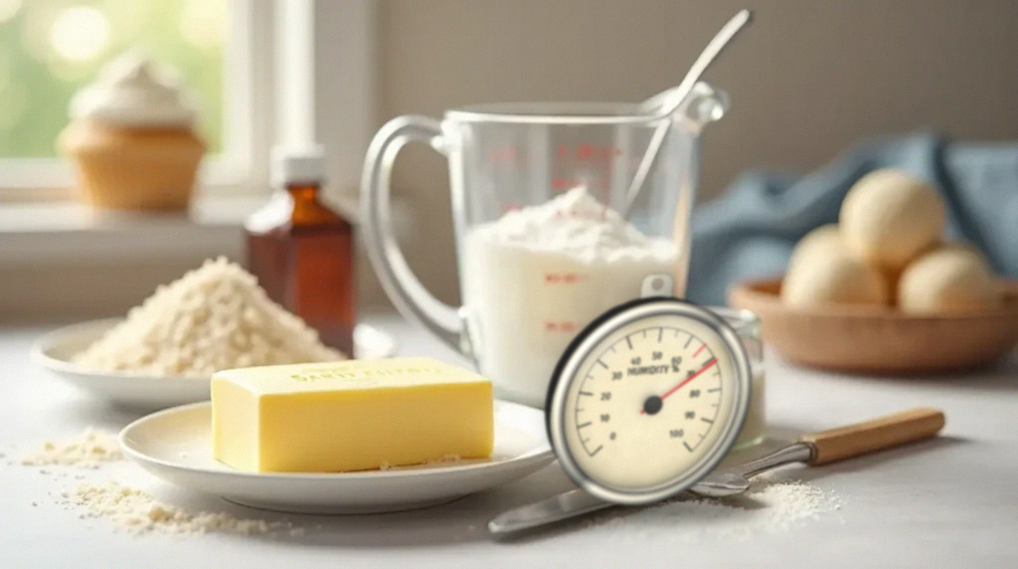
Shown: 70 %
